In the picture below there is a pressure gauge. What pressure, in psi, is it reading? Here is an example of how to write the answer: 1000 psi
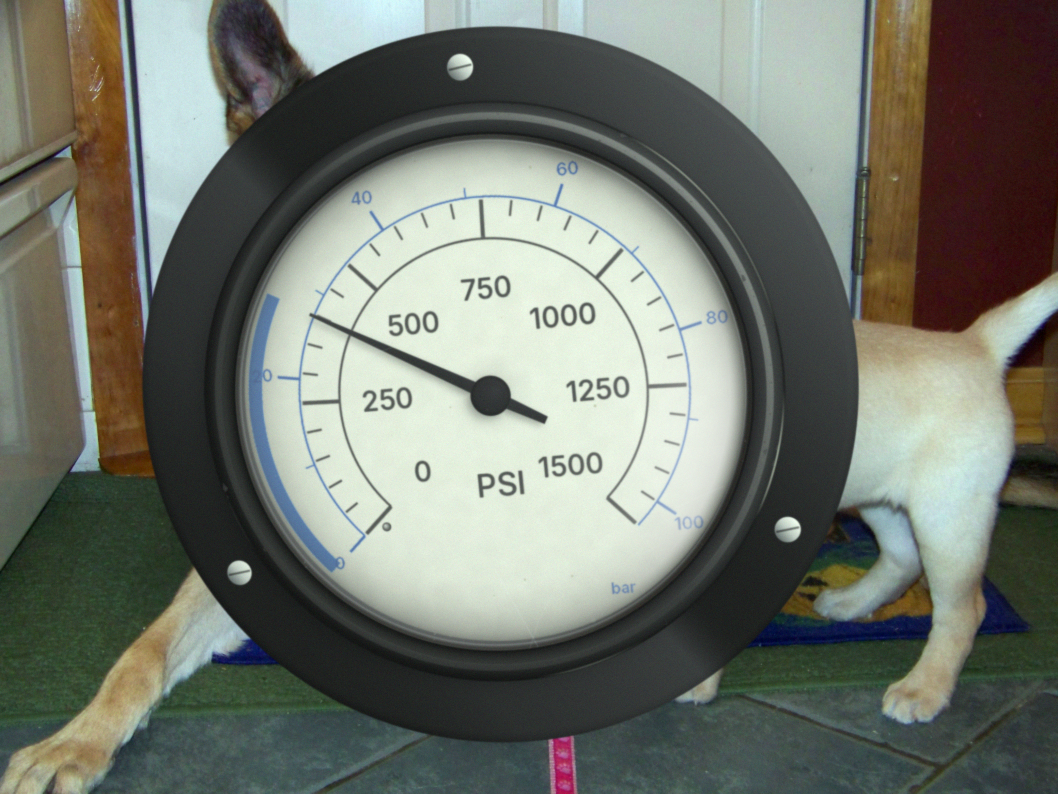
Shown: 400 psi
